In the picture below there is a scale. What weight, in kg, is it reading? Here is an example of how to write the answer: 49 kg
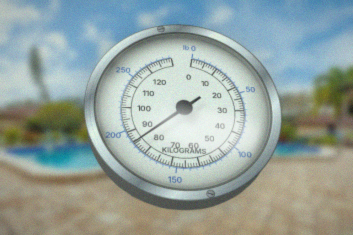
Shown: 85 kg
